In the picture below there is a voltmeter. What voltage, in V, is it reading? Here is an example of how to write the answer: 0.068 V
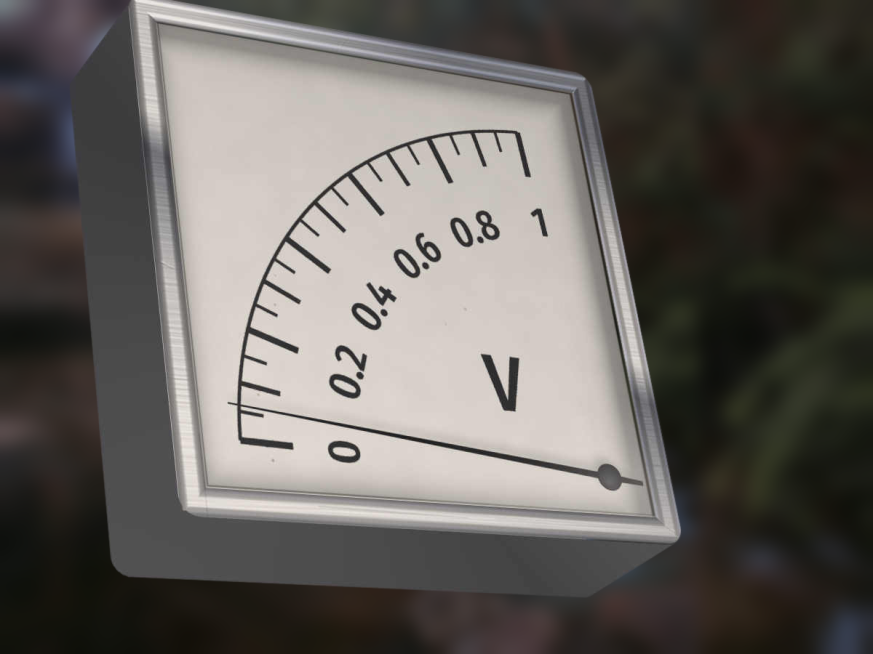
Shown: 0.05 V
